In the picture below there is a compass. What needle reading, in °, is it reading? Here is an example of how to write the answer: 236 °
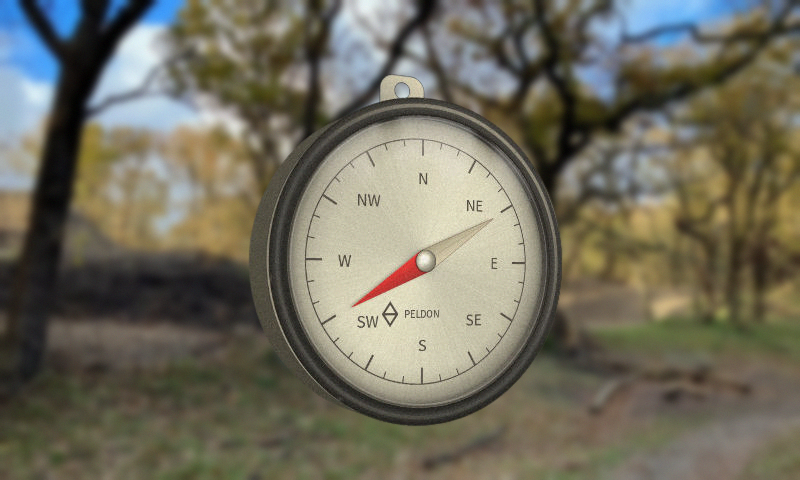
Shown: 240 °
